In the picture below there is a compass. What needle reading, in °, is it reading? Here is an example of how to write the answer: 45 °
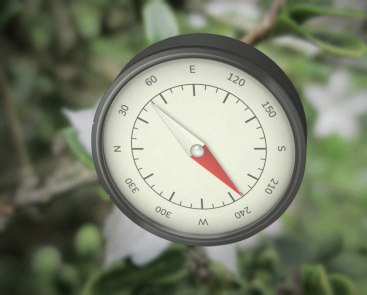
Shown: 230 °
